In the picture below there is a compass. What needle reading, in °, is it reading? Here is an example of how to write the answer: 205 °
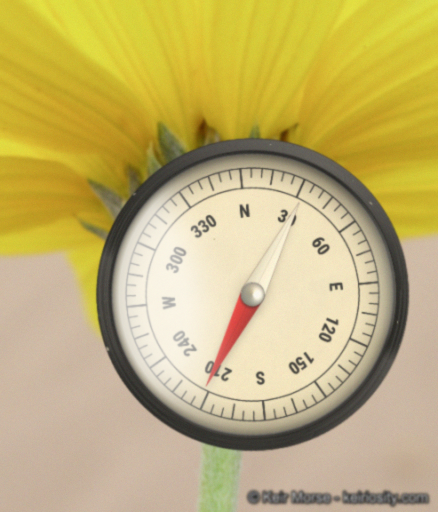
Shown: 212.5 °
